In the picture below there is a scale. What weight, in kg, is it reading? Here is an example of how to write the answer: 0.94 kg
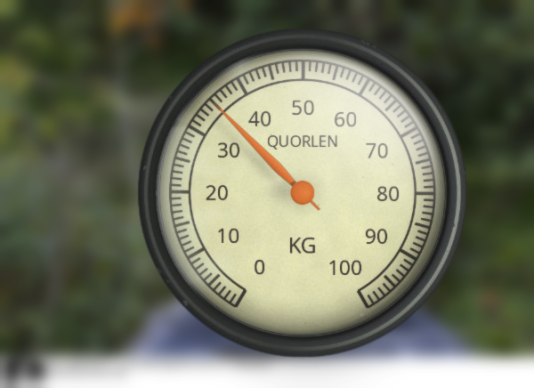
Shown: 35 kg
